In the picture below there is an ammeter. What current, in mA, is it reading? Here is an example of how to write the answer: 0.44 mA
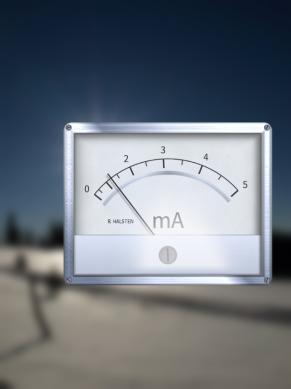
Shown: 1.25 mA
